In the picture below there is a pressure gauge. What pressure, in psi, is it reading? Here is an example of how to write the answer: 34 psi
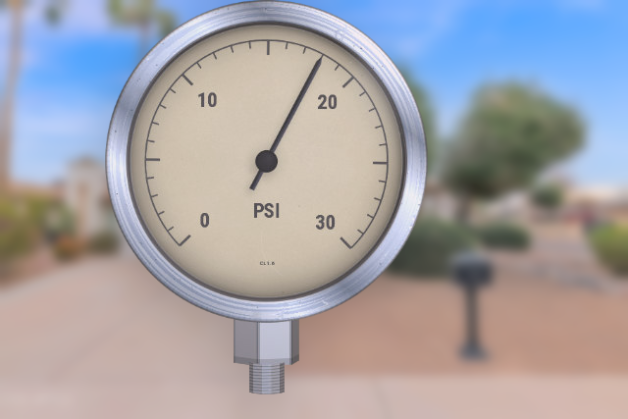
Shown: 18 psi
